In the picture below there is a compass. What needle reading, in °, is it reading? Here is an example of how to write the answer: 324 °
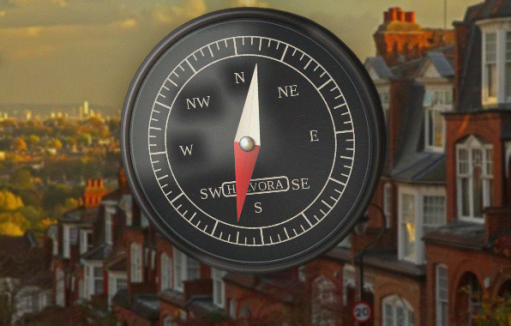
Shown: 195 °
